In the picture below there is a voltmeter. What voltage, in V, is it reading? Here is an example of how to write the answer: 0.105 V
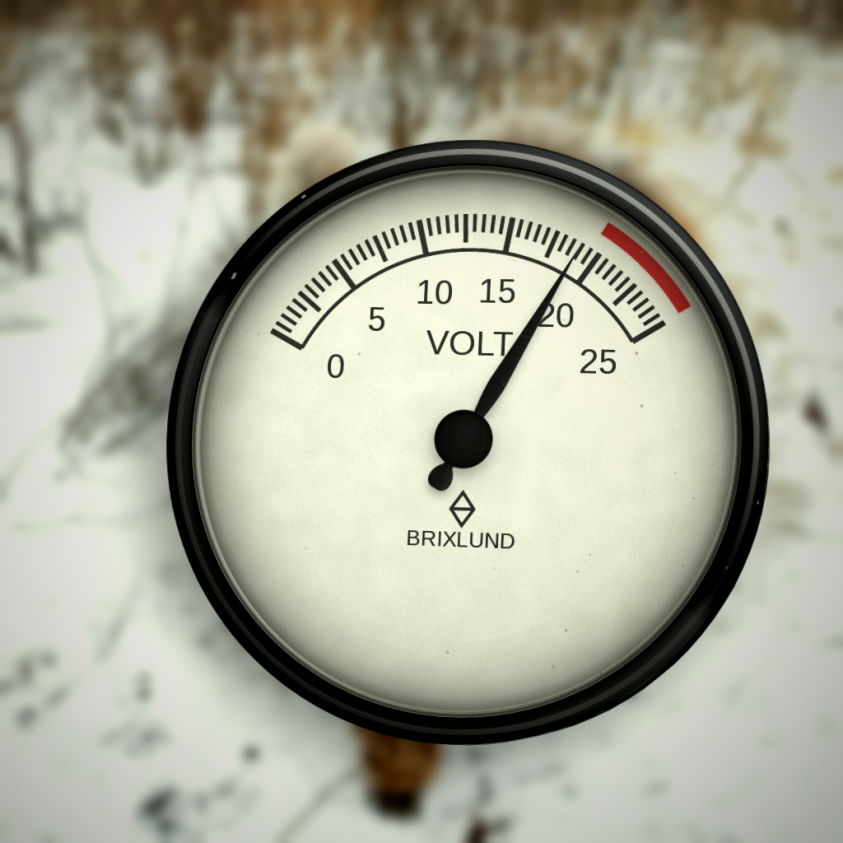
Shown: 19 V
